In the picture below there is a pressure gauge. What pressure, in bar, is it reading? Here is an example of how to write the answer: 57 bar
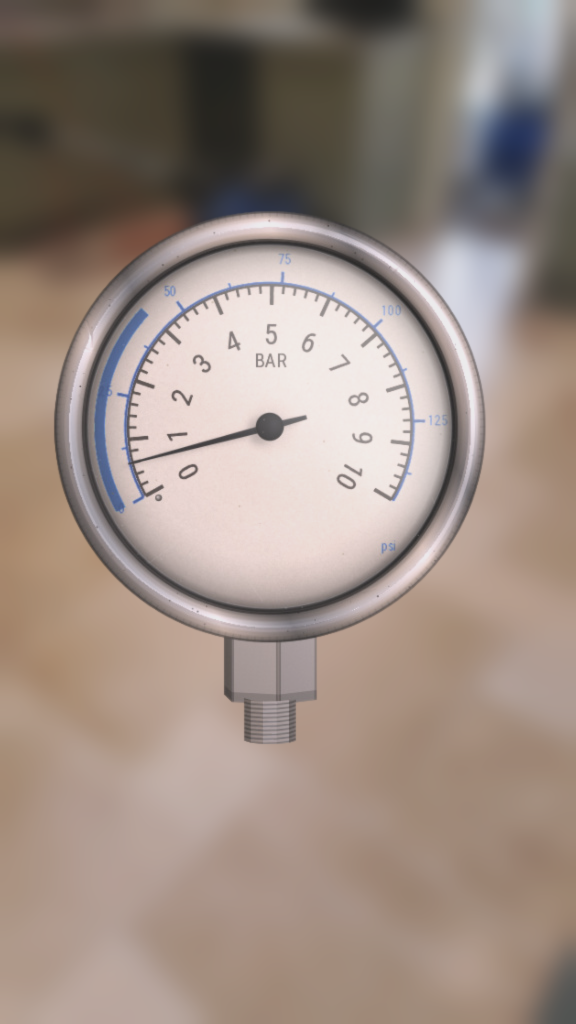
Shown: 0.6 bar
